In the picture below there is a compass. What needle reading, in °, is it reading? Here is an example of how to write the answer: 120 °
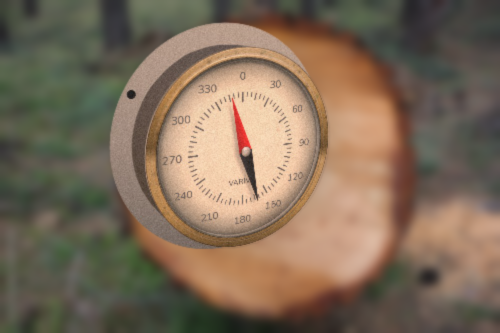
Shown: 345 °
